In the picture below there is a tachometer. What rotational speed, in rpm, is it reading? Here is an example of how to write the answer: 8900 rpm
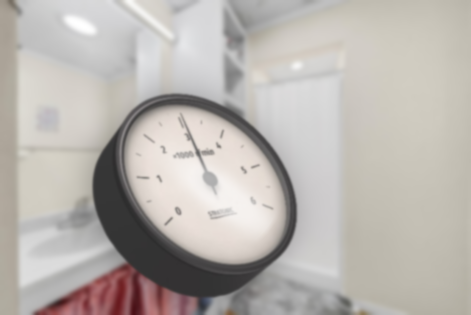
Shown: 3000 rpm
